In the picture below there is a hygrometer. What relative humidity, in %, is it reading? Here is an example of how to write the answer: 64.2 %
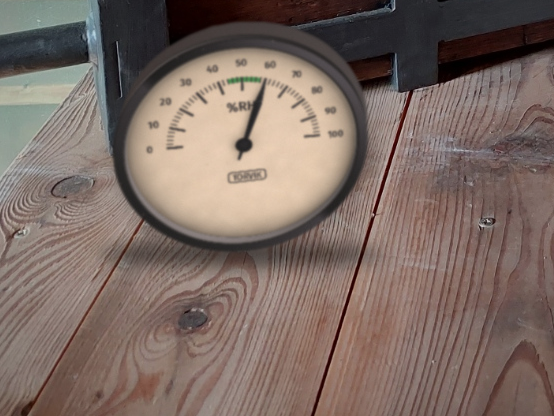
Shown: 60 %
